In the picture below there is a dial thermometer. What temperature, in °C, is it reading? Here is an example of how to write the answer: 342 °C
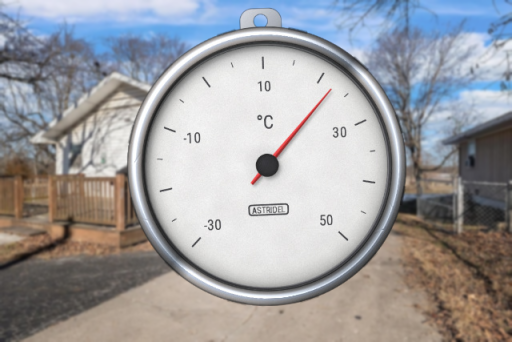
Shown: 22.5 °C
